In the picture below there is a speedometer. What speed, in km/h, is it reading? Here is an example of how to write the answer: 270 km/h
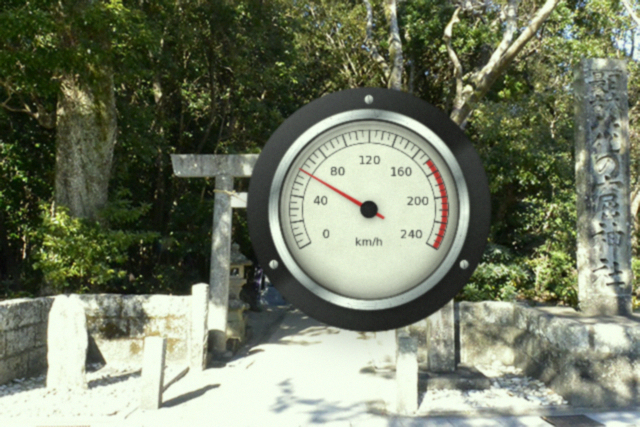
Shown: 60 km/h
